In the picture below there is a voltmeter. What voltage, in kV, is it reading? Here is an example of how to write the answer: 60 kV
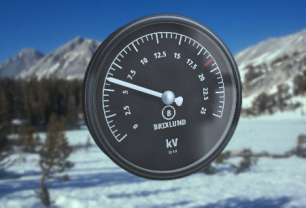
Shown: 6 kV
